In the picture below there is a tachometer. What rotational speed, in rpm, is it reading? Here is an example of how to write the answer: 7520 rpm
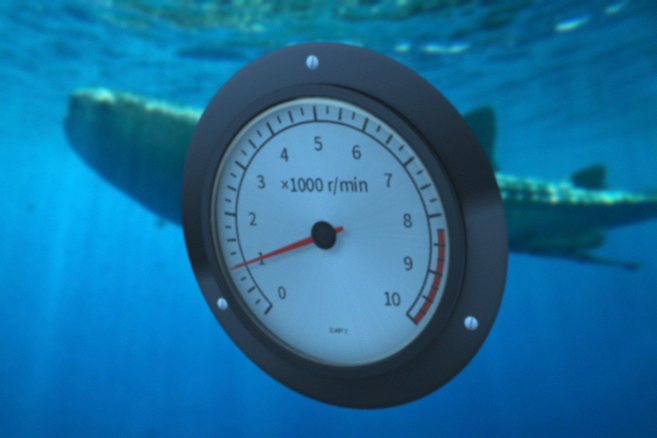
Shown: 1000 rpm
